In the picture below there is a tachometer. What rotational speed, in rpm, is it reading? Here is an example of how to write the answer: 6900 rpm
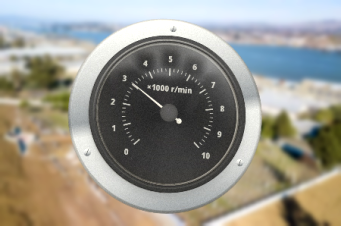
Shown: 3000 rpm
